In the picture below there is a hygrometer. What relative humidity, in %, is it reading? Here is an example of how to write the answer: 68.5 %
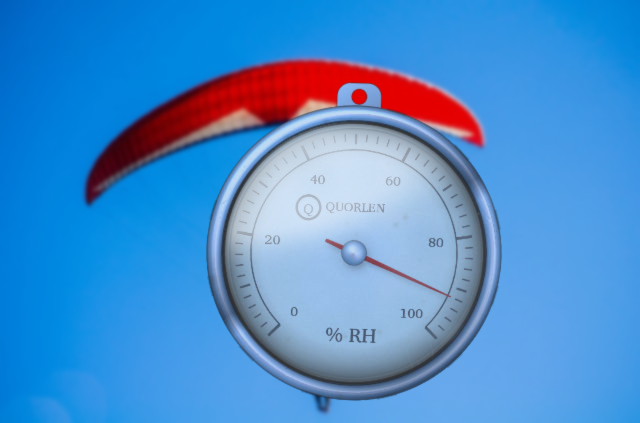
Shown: 92 %
